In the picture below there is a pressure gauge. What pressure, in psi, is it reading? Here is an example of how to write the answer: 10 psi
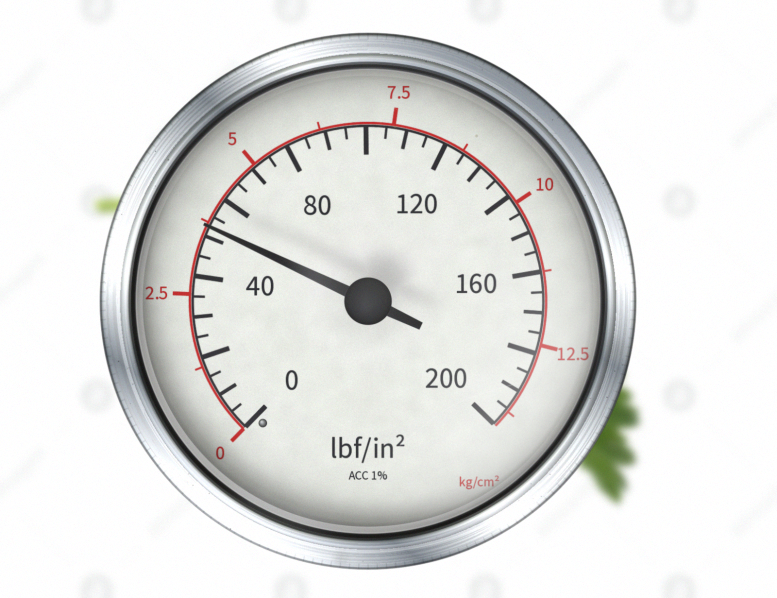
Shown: 52.5 psi
